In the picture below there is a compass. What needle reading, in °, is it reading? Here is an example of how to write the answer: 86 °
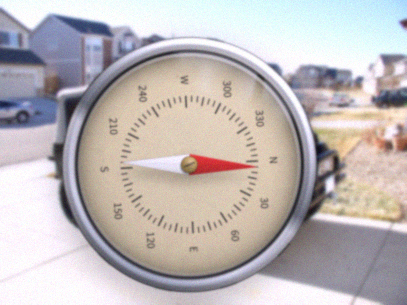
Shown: 5 °
